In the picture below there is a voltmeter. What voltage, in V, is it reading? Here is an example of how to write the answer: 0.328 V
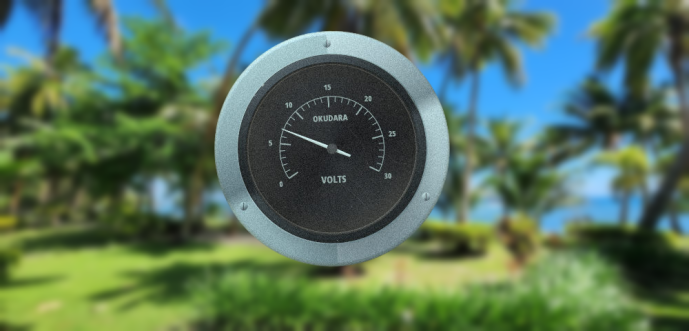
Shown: 7 V
